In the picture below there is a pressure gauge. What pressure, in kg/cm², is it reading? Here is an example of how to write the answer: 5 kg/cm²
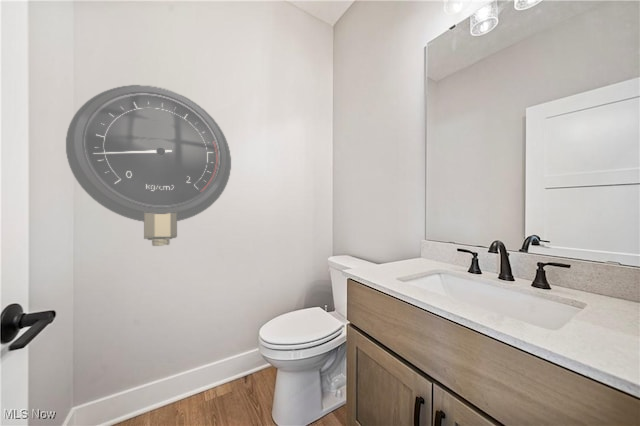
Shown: 0.25 kg/cm²
